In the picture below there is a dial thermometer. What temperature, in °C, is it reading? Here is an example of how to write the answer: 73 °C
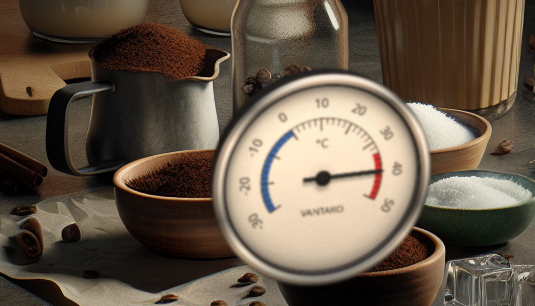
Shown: 40 °C
